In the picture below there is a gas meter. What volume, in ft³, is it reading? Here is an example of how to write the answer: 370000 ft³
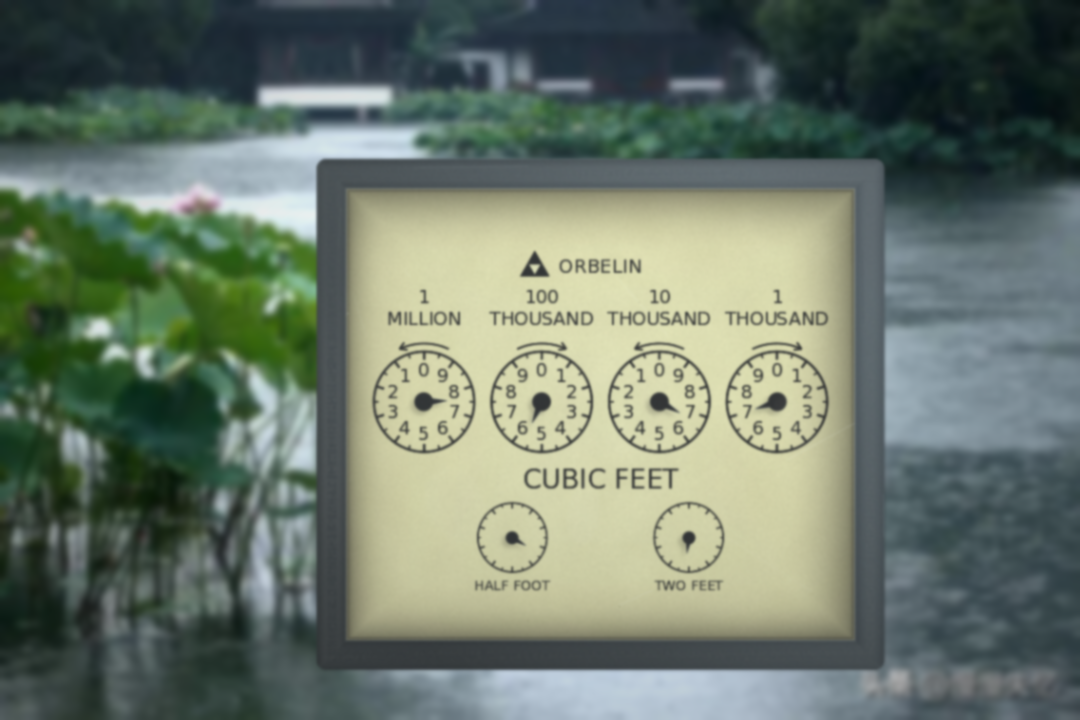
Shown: 756700 ft³
